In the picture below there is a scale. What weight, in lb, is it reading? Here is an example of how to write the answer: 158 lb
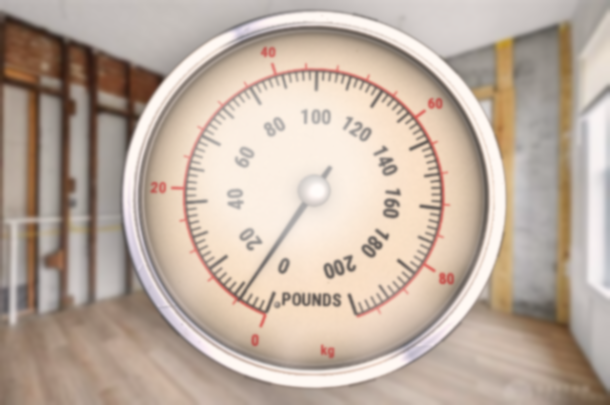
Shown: 8 lb
